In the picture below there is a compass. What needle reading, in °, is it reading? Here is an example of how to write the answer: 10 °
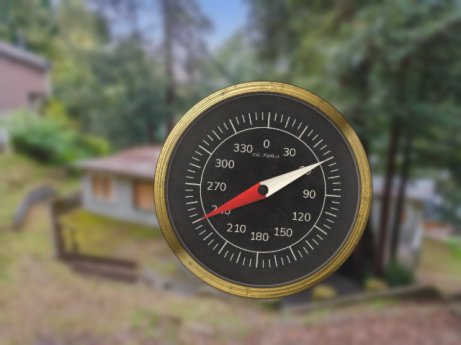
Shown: 240 °
